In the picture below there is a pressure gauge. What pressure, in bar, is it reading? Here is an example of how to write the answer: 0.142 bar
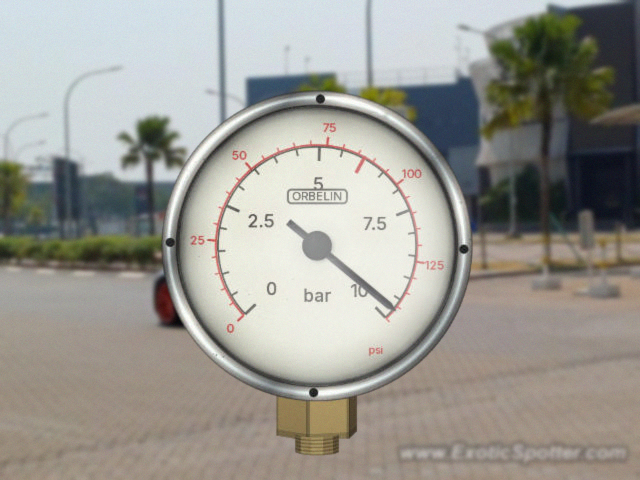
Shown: 9.75 bar
